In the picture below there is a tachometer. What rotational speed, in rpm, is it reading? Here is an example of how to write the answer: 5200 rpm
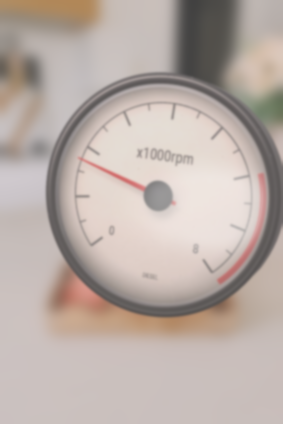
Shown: 1750 rpm
